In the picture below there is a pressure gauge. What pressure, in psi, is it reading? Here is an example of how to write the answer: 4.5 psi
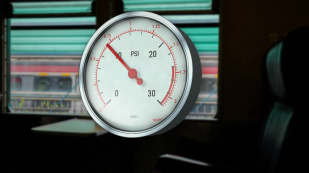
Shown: 10 psi
